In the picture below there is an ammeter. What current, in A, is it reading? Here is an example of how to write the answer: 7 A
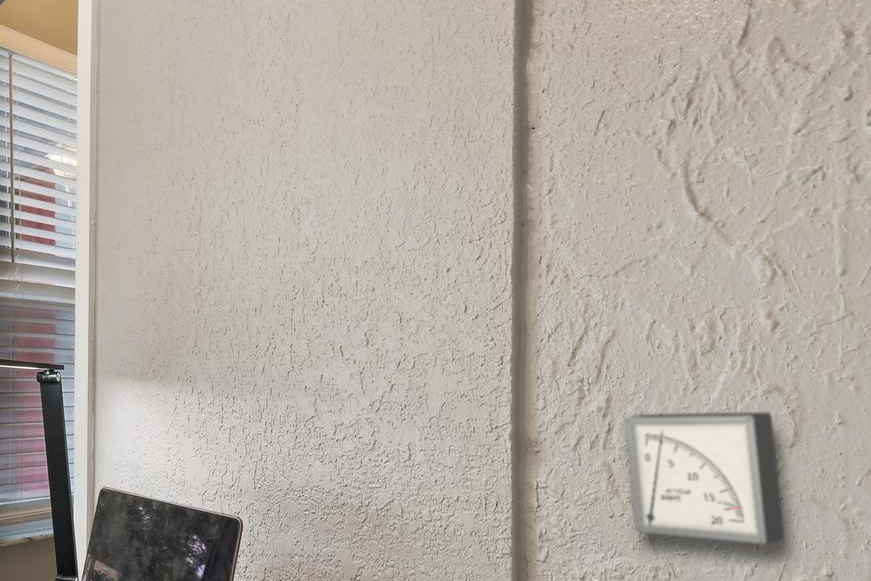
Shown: 2.5 A
